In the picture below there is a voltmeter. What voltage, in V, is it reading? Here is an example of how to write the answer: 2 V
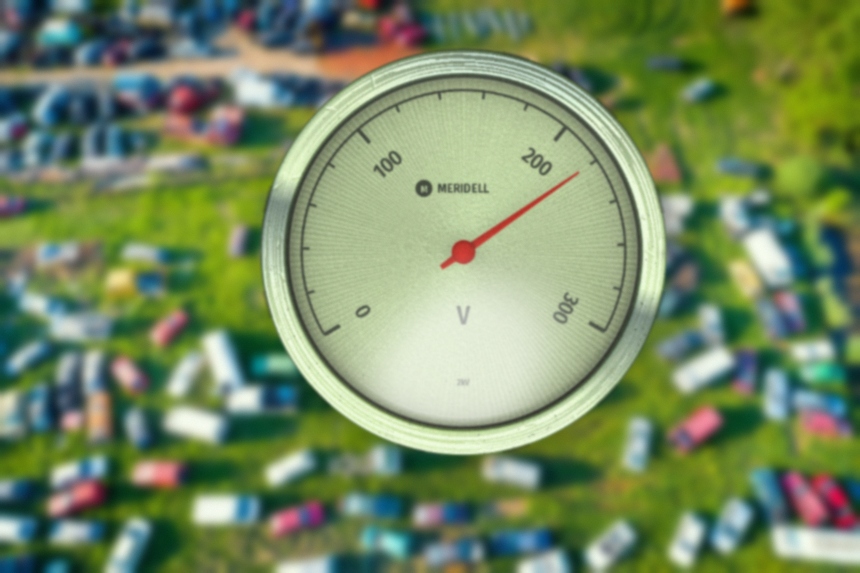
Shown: 220 V
